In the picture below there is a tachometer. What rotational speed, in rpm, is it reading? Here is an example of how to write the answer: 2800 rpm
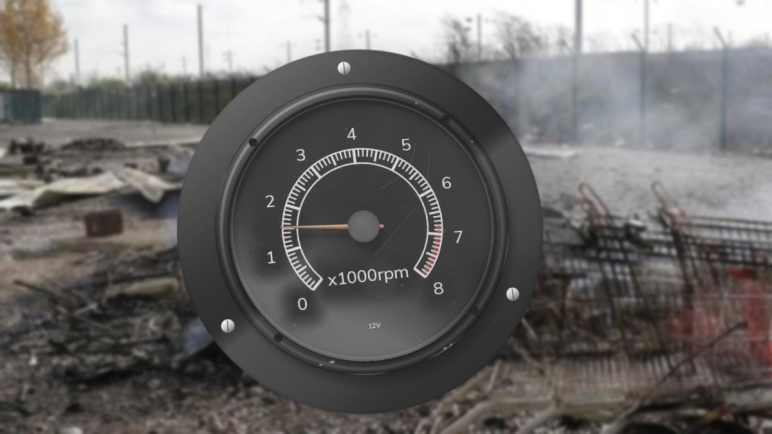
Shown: 1500 rpm
